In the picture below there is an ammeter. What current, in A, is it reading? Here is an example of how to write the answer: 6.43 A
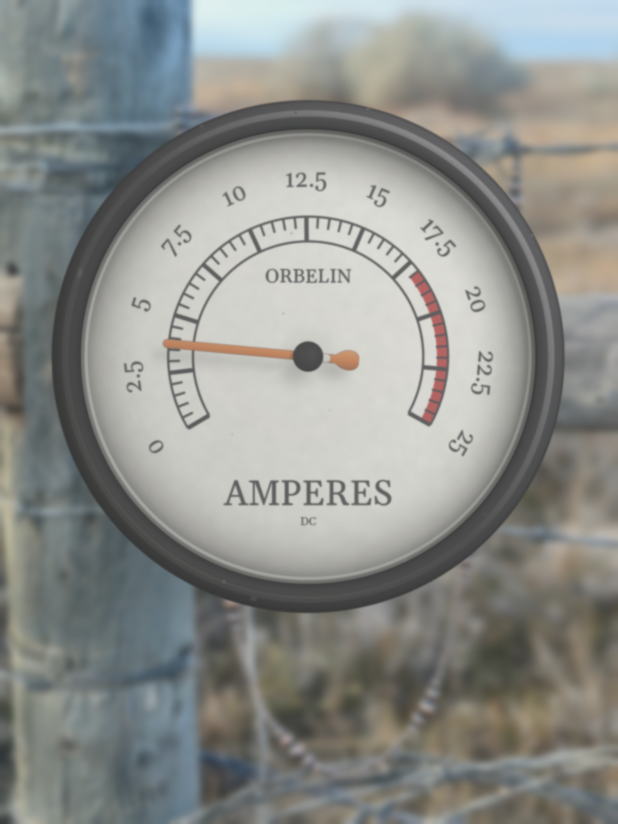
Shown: 3.75 A
